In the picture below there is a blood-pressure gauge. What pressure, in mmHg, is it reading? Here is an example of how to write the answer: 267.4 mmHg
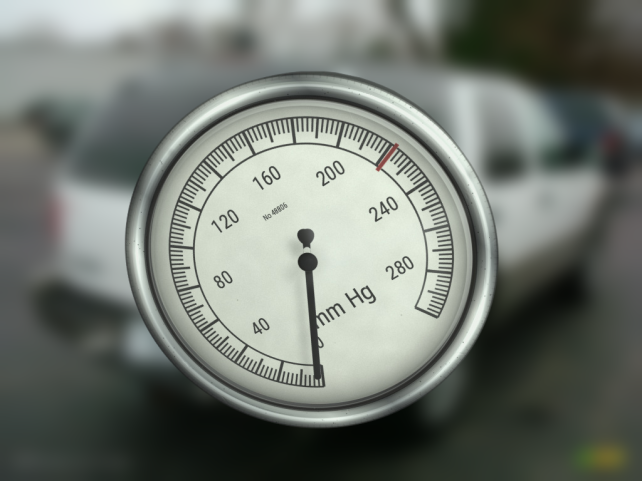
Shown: 2 mmHg
